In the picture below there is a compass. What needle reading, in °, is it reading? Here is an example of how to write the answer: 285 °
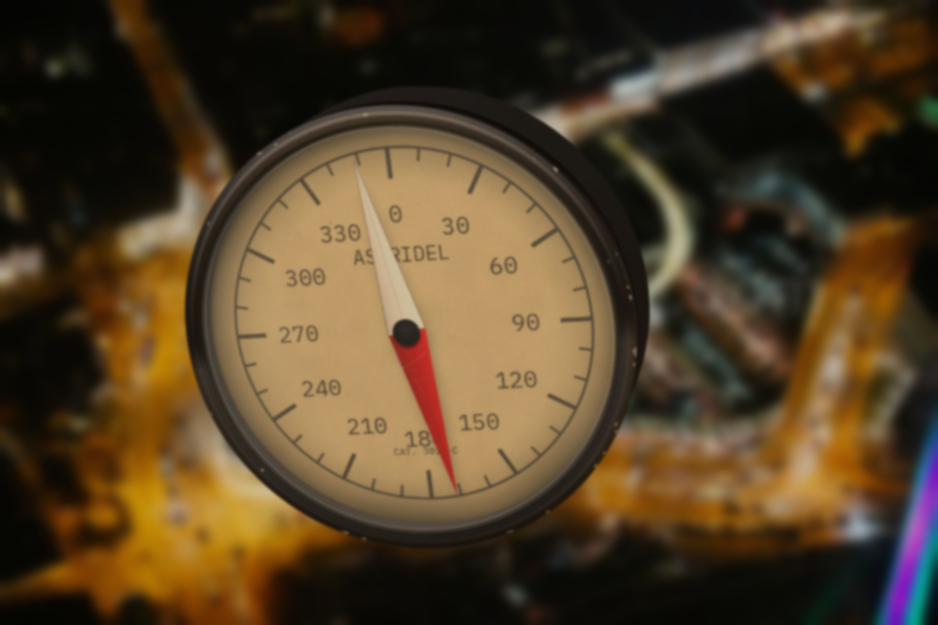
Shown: 170 °
